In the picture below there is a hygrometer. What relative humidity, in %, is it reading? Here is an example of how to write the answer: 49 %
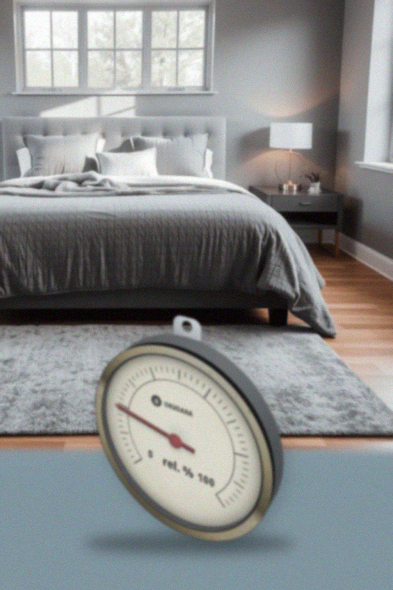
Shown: 20 %
